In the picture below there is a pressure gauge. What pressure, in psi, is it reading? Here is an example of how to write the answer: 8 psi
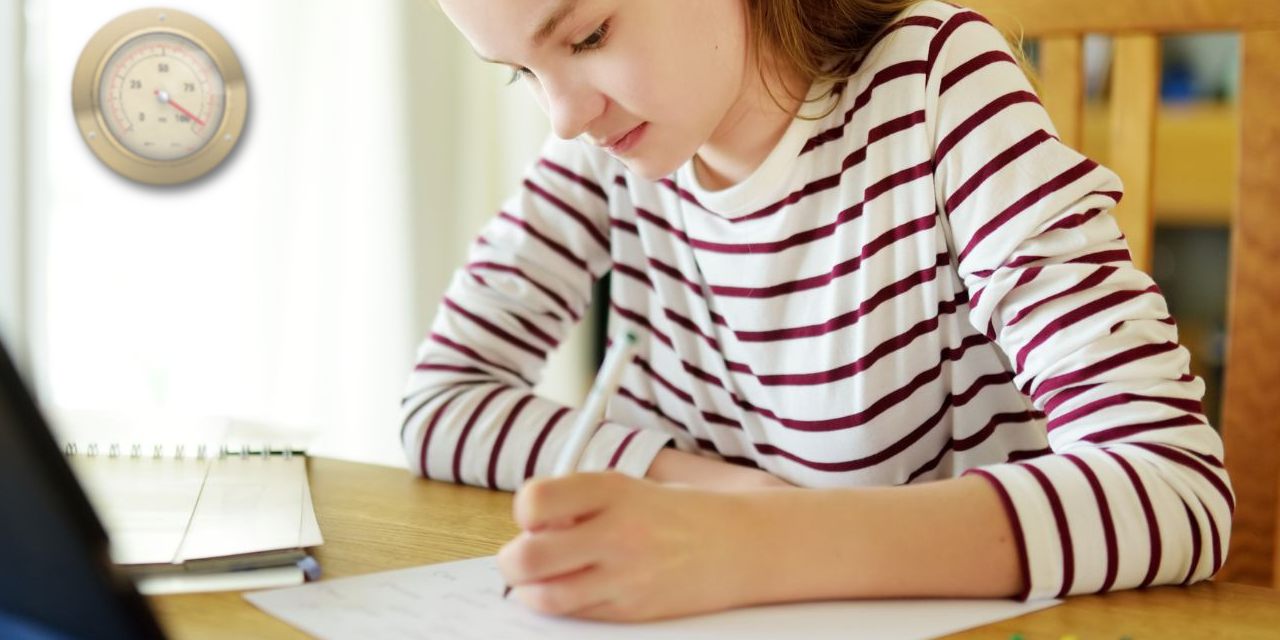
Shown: 95 psi
